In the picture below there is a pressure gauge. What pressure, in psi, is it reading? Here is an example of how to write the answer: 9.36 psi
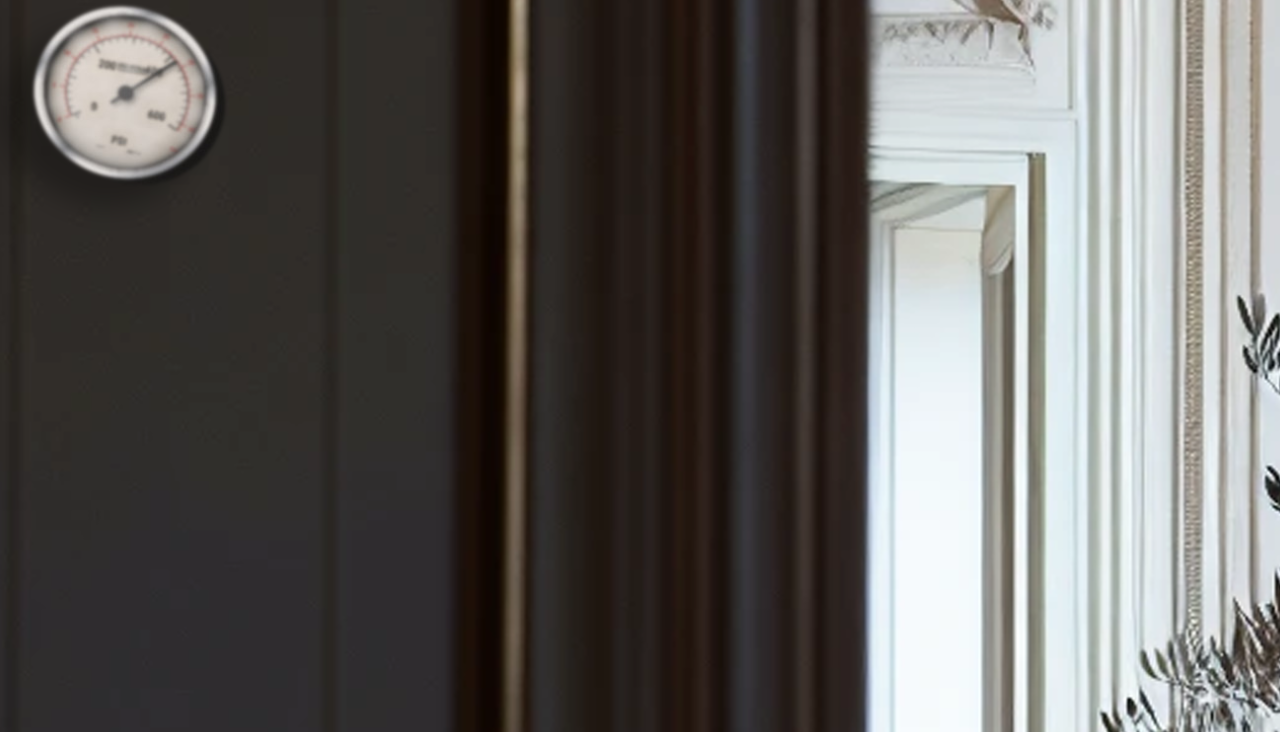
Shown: 420 psi
